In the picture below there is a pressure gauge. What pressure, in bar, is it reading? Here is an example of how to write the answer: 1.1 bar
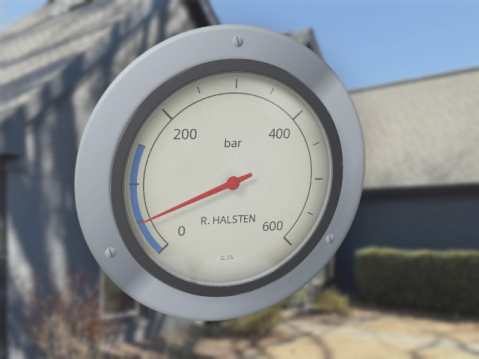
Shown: 50 bar
